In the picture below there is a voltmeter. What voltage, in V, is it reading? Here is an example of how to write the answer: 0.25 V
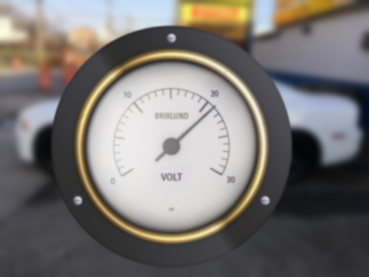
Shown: 21 V
